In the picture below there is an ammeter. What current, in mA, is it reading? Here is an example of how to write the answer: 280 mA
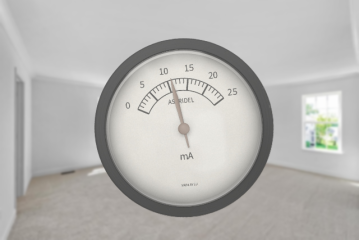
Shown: 11 mA
